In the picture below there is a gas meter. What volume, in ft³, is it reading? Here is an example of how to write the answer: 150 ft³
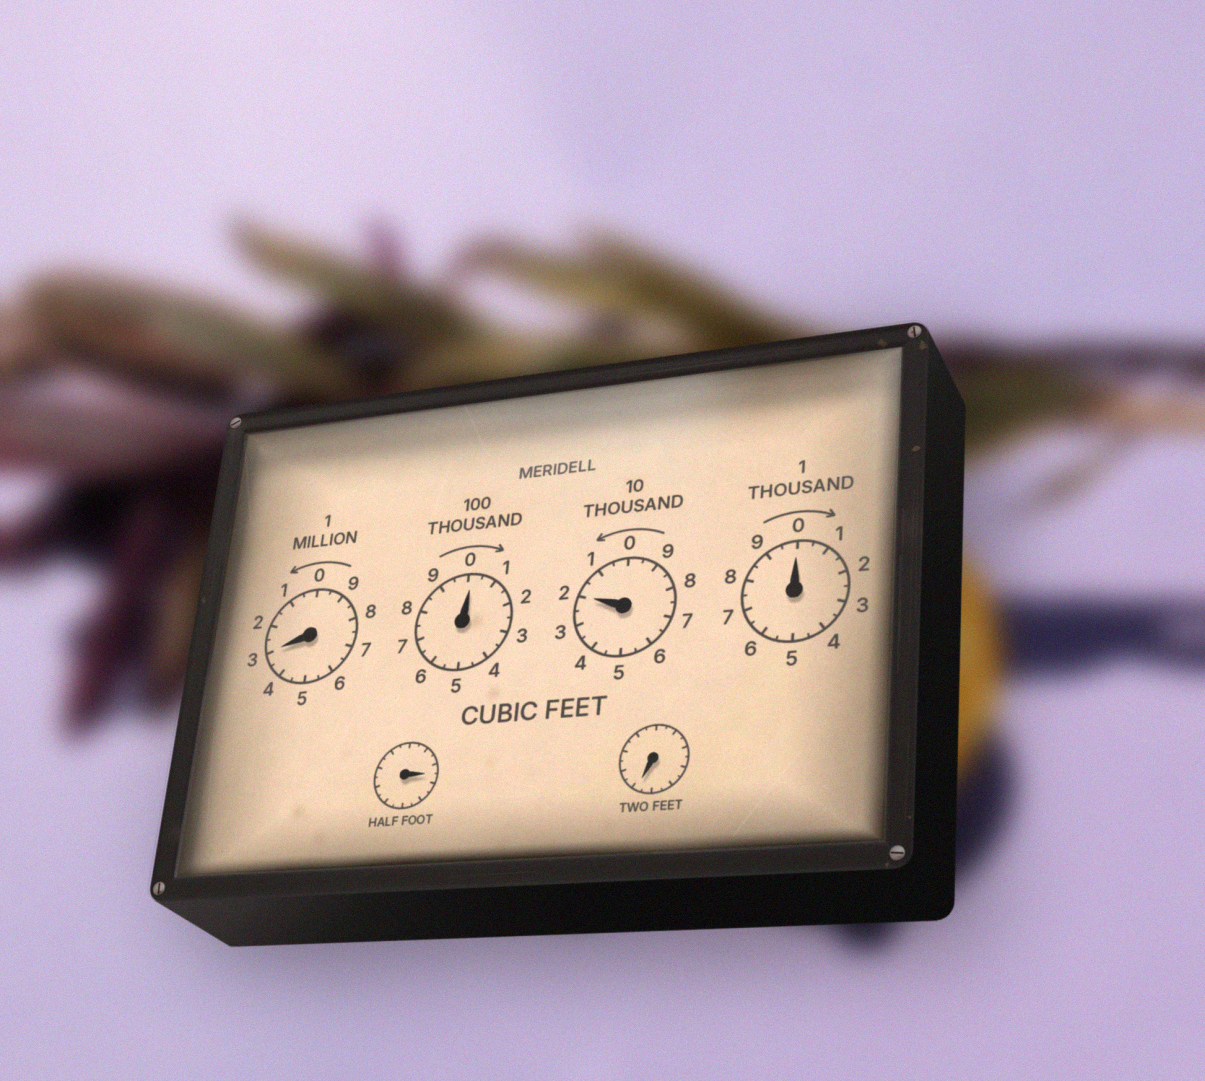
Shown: 302000 ft³
